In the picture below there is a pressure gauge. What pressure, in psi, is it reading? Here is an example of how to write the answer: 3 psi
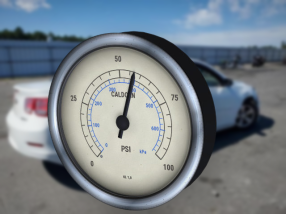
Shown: 57.5 psi
